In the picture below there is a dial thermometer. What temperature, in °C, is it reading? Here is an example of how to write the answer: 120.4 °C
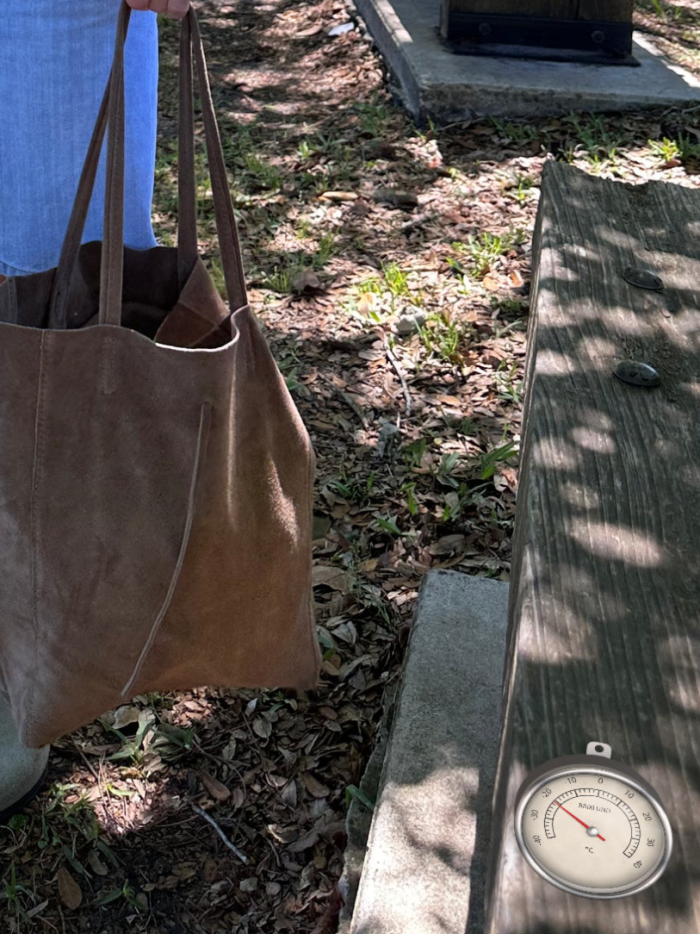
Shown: -20 °C
